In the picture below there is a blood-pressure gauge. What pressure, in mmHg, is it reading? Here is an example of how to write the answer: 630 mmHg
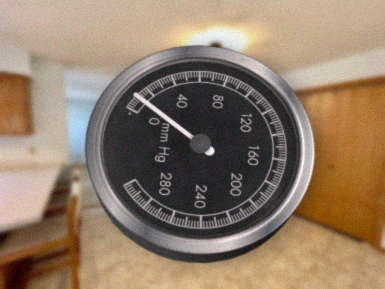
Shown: 10 mmHg
